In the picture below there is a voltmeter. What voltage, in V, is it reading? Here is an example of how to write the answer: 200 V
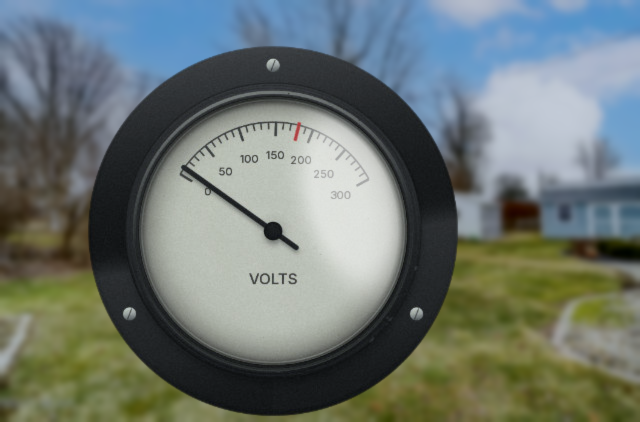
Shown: 10 V
